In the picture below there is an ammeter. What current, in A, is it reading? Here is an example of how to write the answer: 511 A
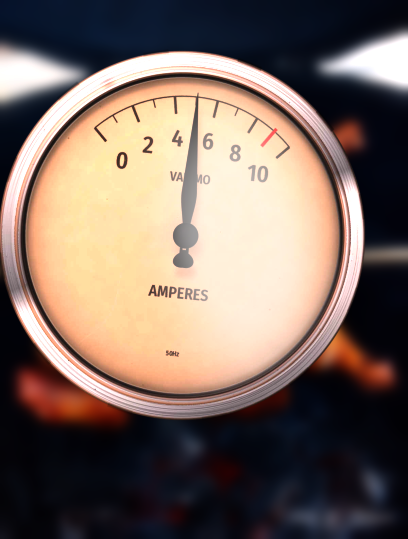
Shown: 5 A
